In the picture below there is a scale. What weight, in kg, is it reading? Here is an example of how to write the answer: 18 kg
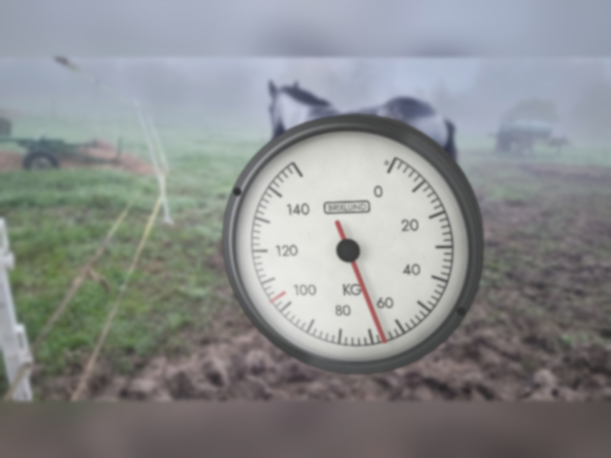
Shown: 66 kg
